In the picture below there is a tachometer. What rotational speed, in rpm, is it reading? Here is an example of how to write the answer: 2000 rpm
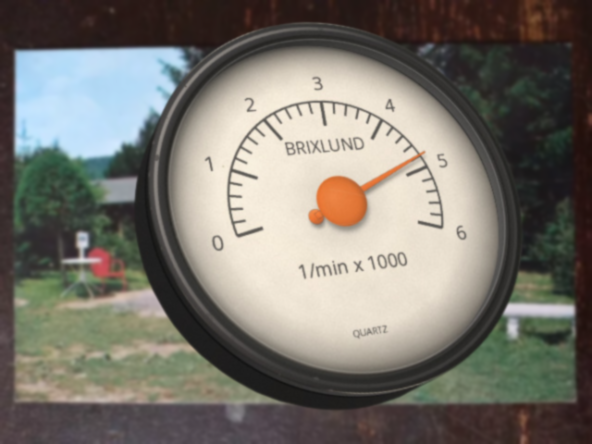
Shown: 4800 rpm
